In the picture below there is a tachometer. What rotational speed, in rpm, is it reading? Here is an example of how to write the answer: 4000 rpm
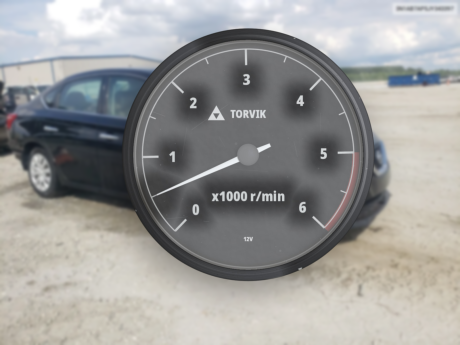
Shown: 500 rpm
